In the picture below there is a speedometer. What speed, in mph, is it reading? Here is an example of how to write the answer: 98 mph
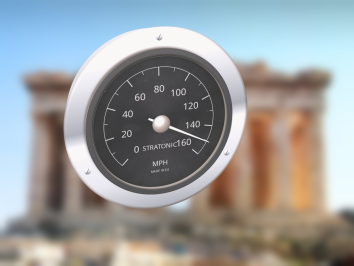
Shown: 150 mph
